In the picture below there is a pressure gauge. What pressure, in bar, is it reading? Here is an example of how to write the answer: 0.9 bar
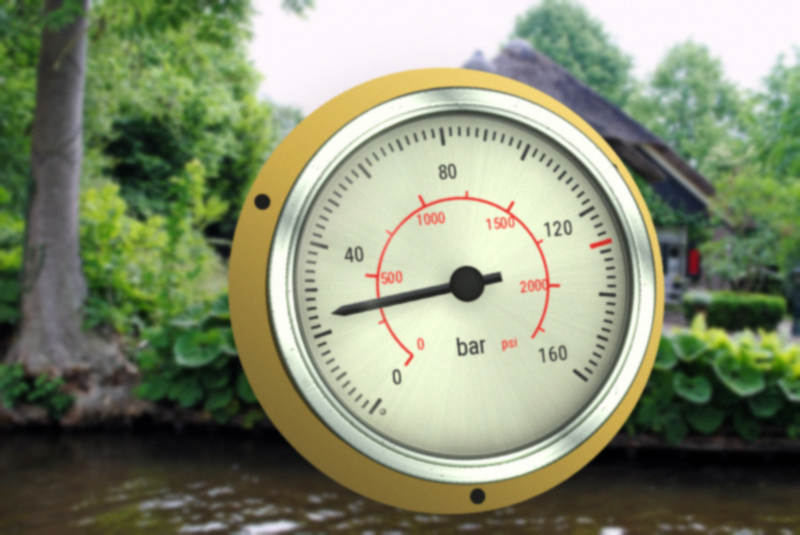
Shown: 24 bar
